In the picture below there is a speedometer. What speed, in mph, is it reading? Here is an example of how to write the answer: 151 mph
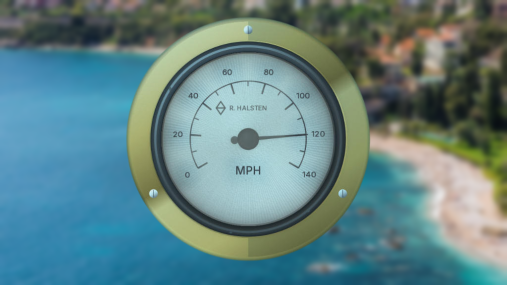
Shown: 120 mph
